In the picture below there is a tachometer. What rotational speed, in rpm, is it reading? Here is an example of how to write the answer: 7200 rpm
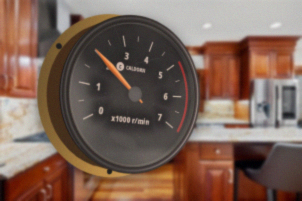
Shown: 2000 rpm
